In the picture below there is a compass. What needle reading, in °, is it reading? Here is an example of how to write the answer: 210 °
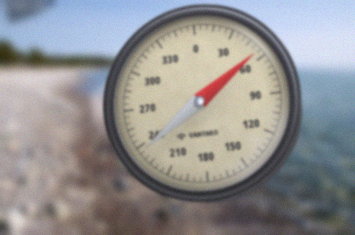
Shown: 55 °
